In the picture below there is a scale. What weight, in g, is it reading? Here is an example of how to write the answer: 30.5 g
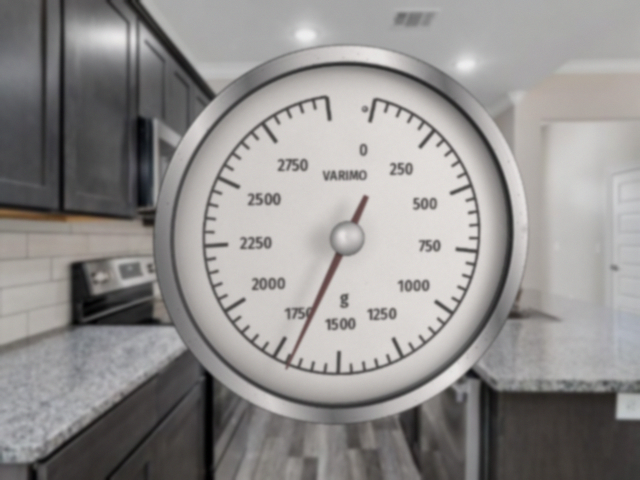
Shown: 1700 g
